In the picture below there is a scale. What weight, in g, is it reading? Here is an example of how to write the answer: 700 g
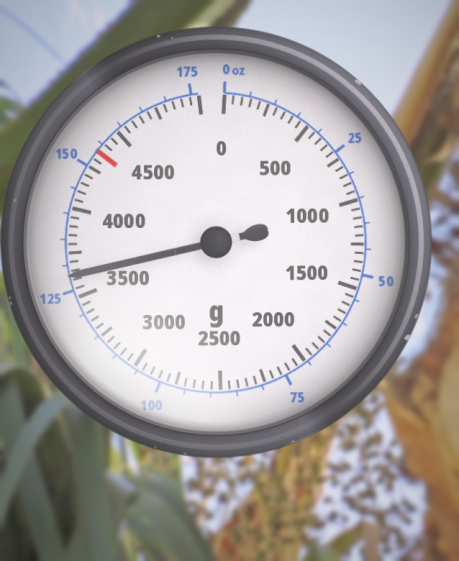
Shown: 3625 g
